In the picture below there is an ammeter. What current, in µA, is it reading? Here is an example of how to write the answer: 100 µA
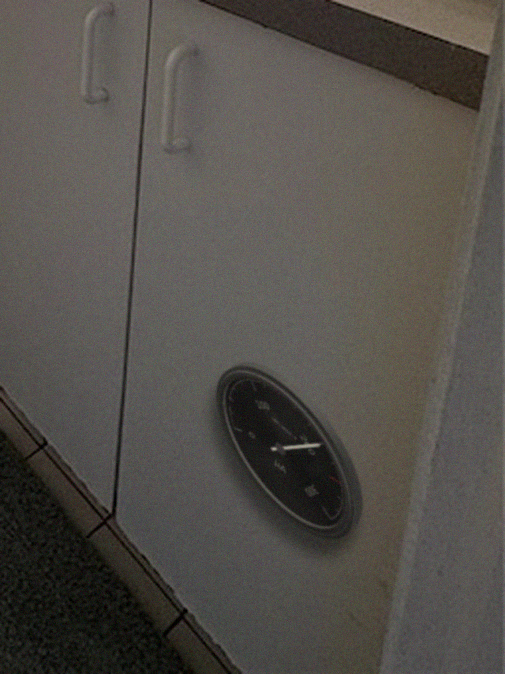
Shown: 200 µA
